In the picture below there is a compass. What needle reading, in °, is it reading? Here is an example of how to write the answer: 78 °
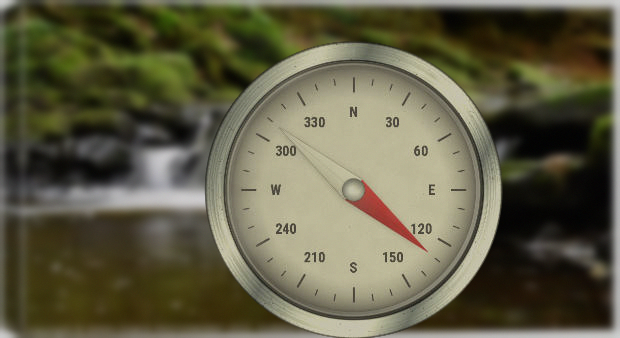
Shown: 130 °
